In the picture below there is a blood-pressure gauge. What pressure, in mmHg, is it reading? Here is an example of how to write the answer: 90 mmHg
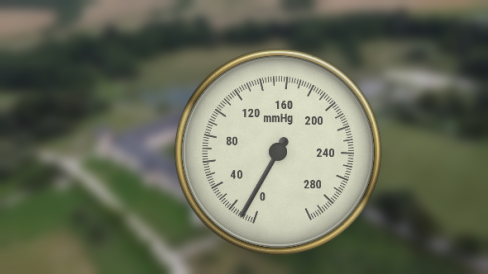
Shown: 10 mmHg
